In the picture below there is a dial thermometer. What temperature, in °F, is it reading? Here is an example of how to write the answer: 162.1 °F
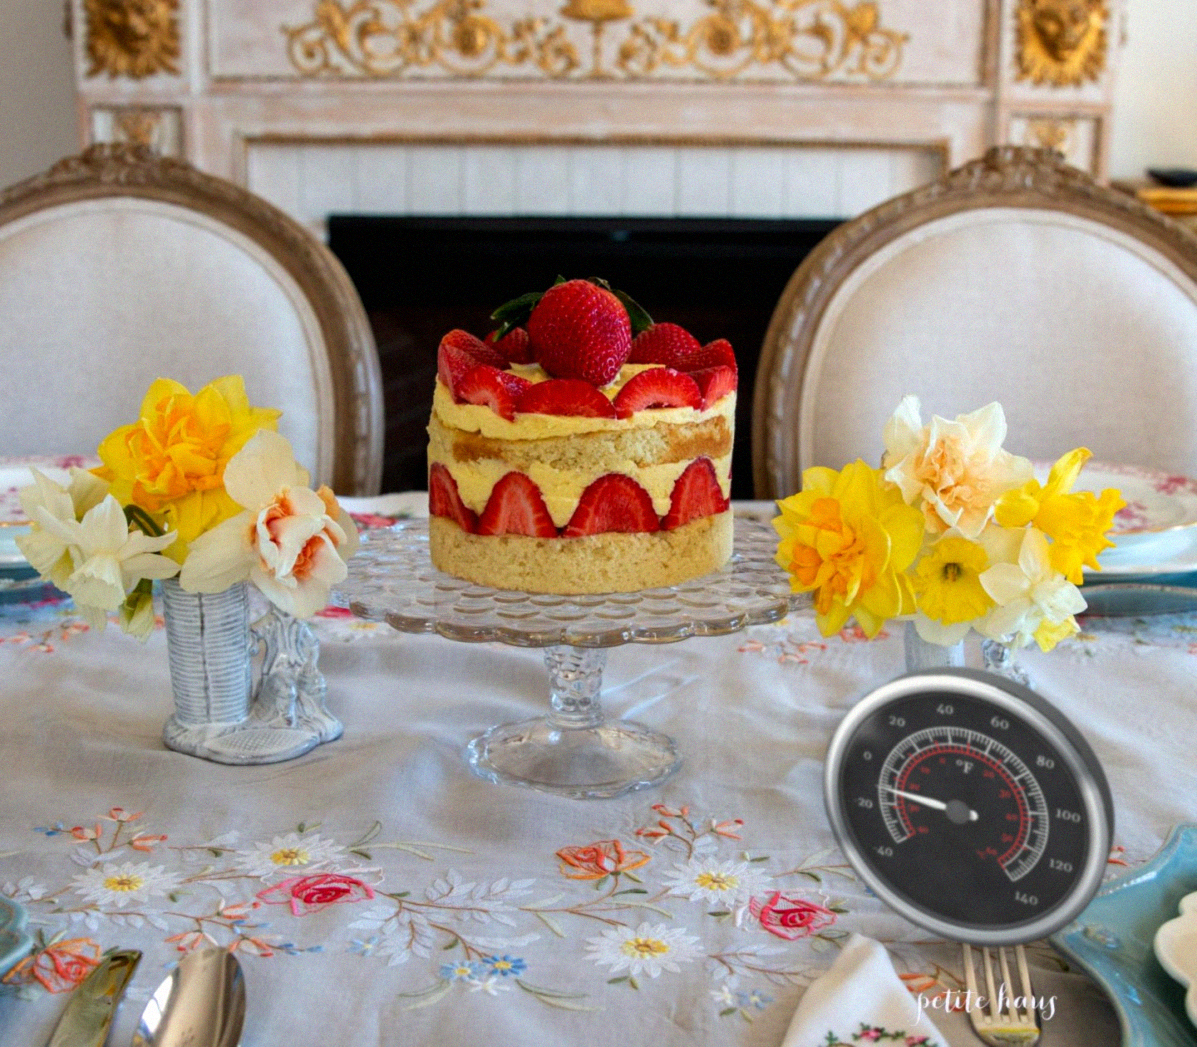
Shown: -10 °F
